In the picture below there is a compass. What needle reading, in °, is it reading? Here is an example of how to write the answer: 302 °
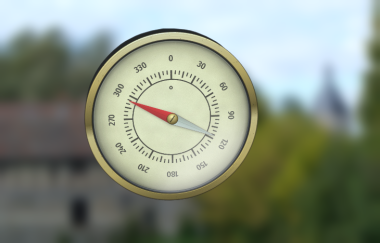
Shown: 295 °
